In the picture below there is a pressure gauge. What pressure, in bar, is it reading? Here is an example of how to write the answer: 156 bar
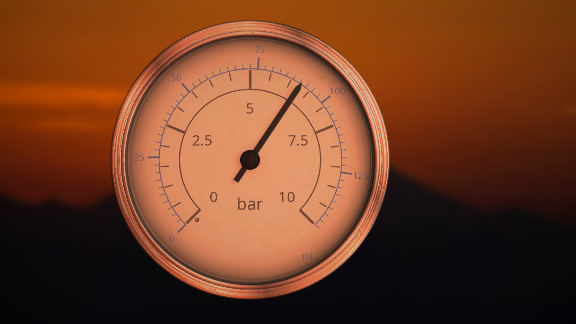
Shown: 6.25 bar
